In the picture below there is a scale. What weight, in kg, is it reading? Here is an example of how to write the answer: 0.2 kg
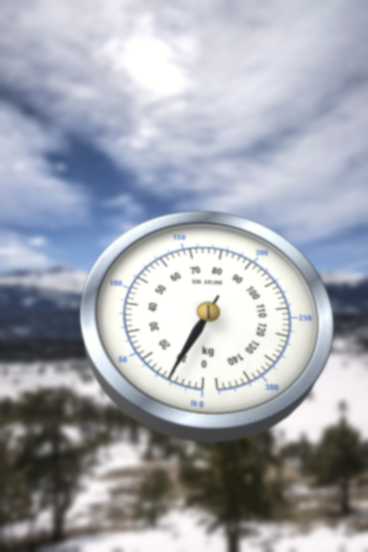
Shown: 10 kg
